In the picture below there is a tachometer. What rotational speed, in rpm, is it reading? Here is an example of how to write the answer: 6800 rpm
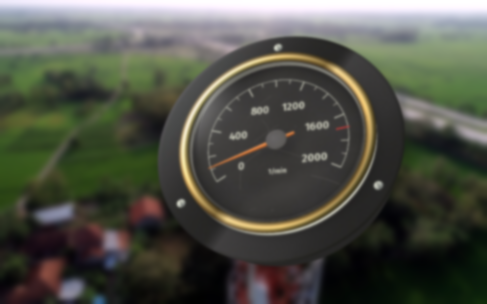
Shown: 100 rpm
